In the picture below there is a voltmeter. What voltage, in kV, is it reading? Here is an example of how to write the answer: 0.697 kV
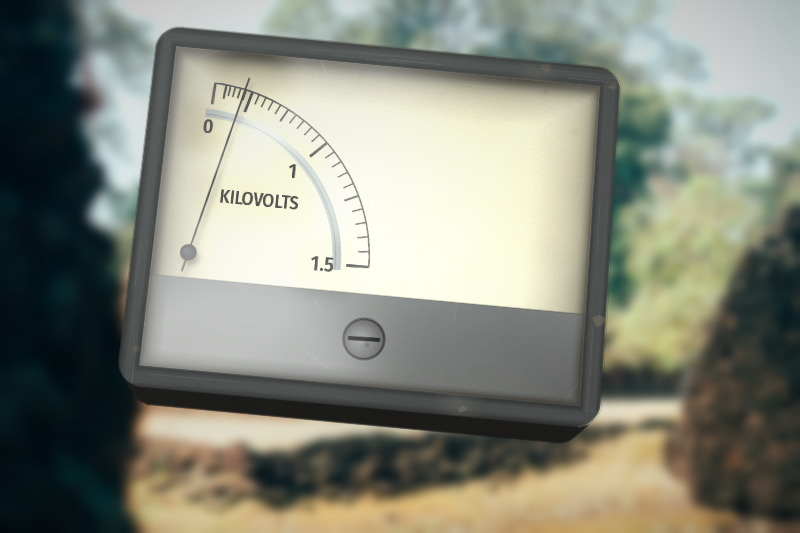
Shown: 0.45 kV
